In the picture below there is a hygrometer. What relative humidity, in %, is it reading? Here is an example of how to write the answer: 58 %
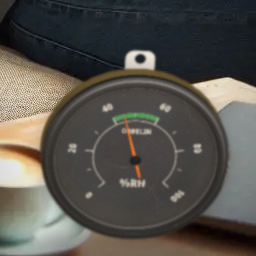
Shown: 45 %
